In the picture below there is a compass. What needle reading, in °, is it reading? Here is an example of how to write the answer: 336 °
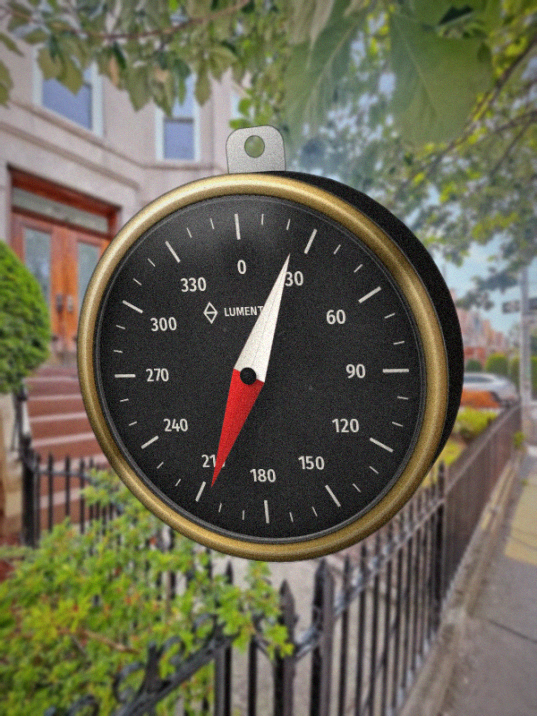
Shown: 205 °
